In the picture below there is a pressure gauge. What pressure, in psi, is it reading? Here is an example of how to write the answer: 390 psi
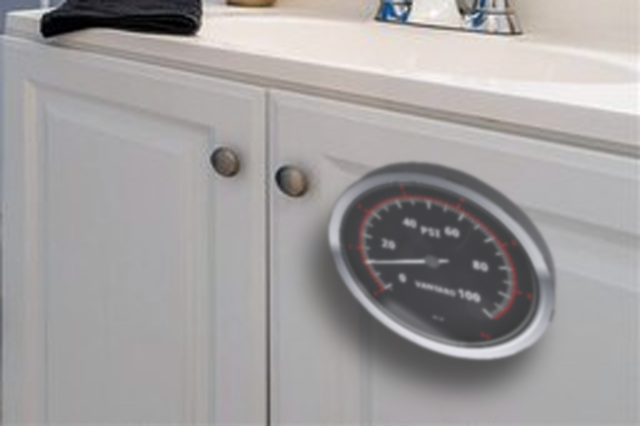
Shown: 10 psi
